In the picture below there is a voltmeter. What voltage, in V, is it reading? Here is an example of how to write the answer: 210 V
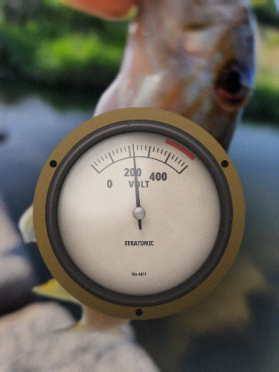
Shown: 220 V
